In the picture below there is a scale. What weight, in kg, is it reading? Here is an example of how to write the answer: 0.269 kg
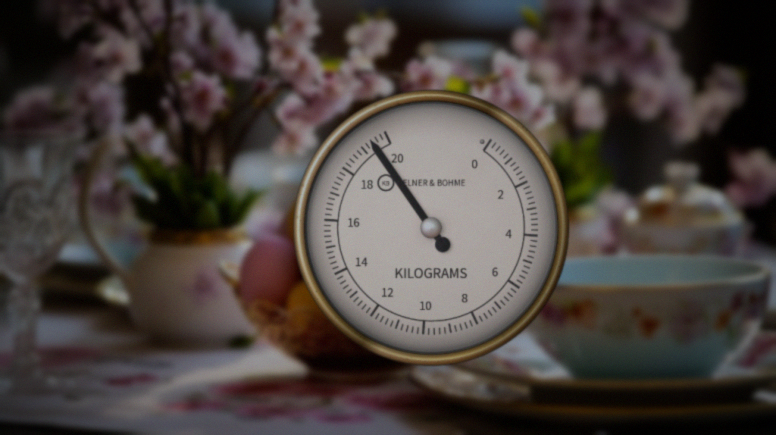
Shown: 19.4 kg
